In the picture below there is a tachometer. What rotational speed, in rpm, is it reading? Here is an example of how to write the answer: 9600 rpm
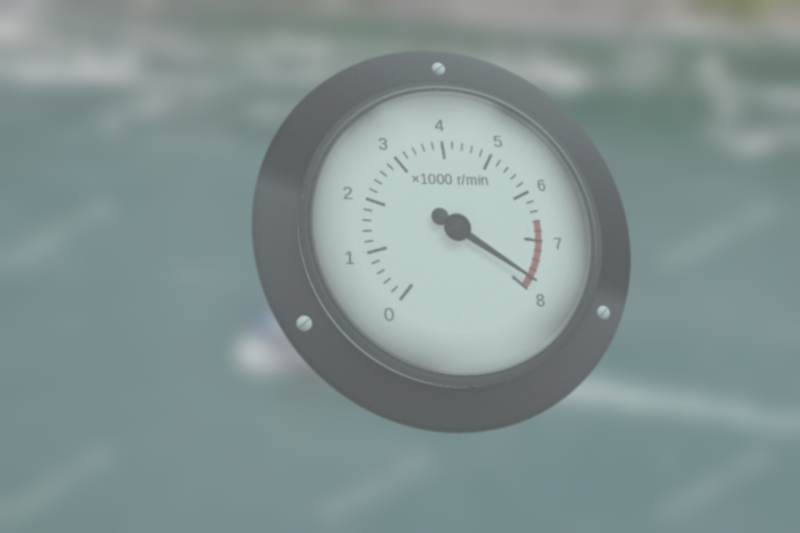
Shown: 7800 rpm
